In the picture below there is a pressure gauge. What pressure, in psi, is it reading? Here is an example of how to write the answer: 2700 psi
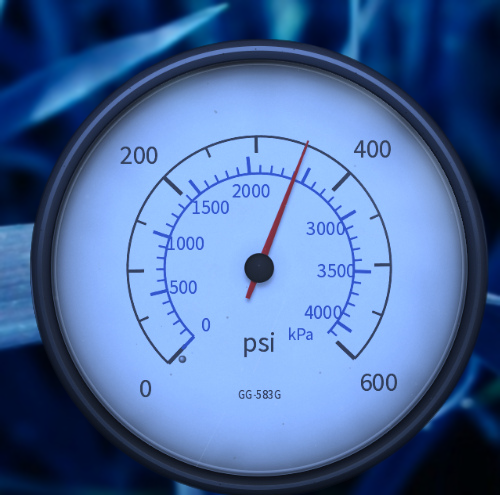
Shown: 350 psi
